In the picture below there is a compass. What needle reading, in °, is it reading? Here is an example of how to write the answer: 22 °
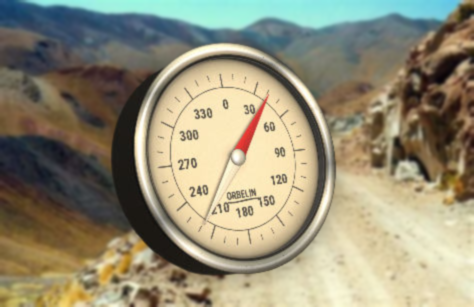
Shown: 40 °
